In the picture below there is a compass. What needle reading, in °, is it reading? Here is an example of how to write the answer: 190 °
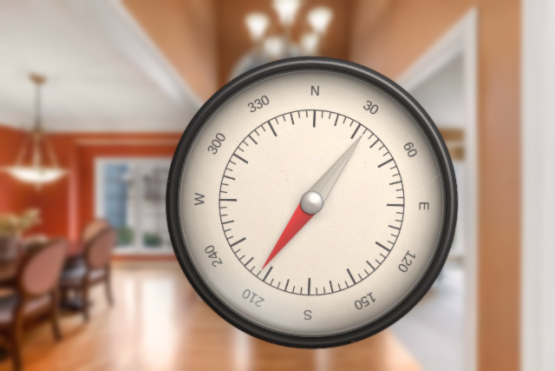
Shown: 215 °
